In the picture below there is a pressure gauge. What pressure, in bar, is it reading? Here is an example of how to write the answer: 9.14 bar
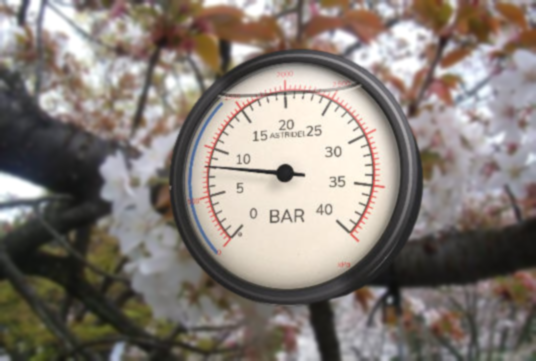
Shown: 8 bar
